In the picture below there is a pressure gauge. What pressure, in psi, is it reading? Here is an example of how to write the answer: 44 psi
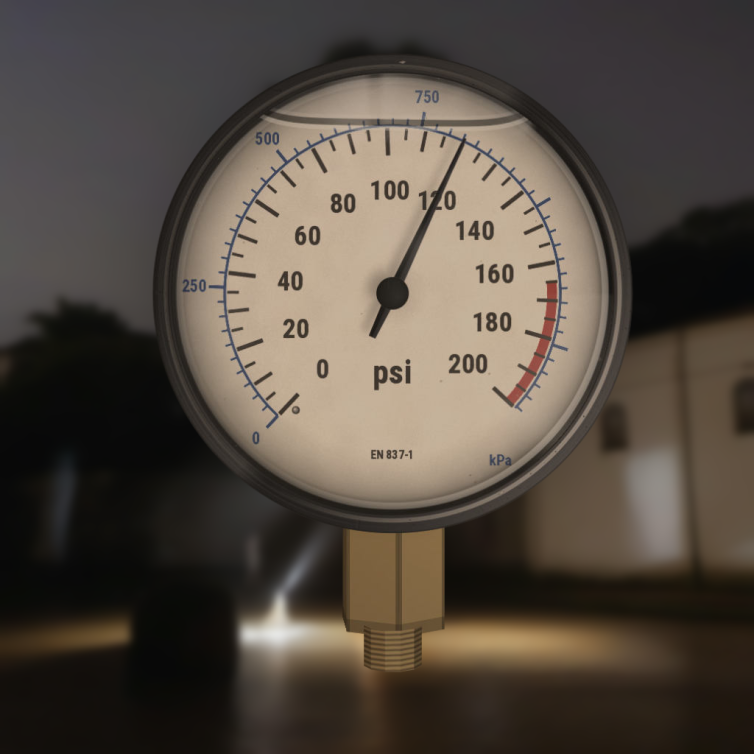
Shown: 120 psi
